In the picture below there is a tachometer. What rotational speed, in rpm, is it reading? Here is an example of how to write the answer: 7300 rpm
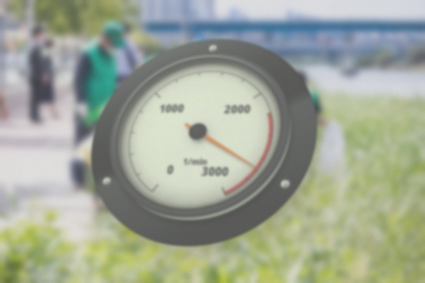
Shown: 2700 rpm
